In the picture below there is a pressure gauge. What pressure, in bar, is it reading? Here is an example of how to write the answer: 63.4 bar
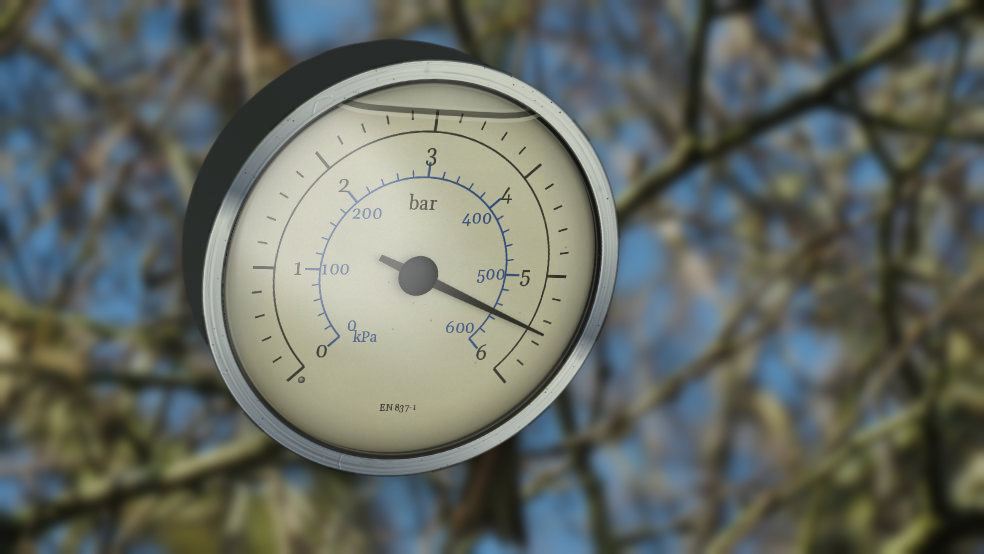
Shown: 5.5 bar
